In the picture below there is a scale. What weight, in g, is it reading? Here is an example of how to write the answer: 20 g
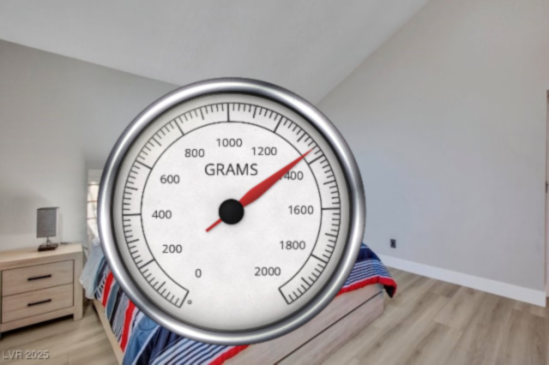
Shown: 1360 g
